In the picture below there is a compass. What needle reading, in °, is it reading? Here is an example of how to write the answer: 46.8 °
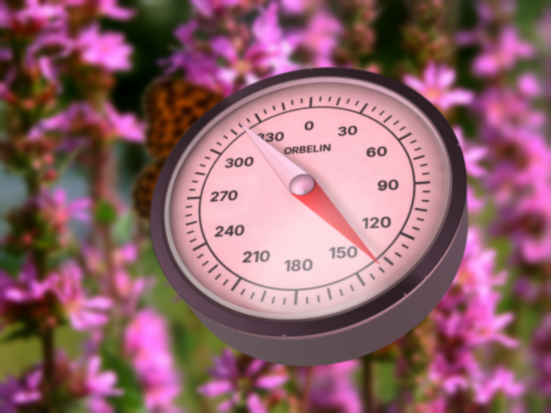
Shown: 140 °
